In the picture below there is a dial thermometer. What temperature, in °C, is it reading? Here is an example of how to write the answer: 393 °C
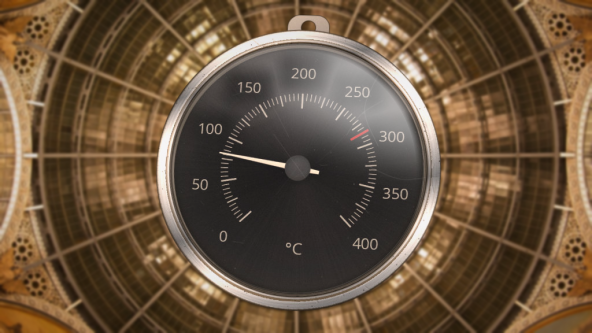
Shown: 80 °C
